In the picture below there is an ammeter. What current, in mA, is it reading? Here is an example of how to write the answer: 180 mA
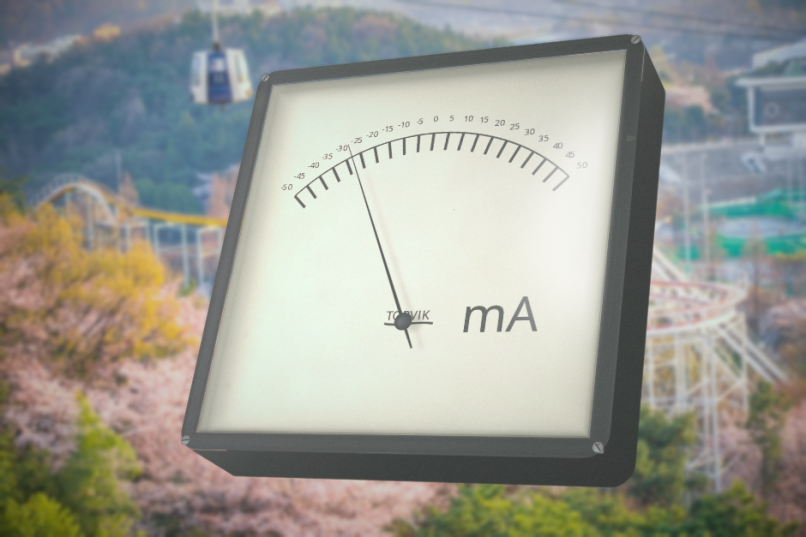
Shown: -27.5 mA
